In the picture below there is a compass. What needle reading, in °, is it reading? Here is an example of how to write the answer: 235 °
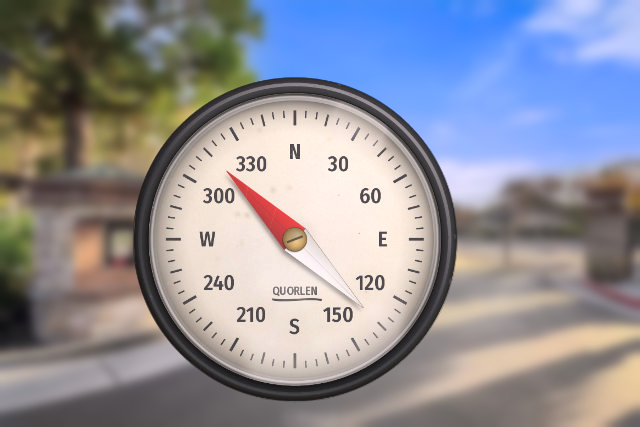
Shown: 315 °
